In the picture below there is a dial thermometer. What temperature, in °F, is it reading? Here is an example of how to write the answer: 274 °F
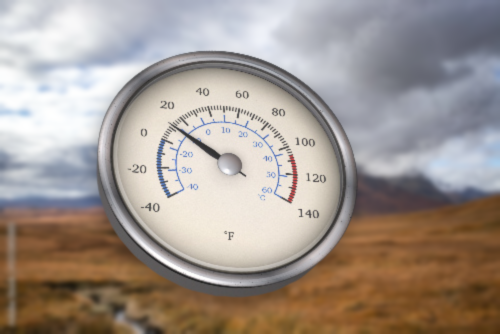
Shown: 10 °F
